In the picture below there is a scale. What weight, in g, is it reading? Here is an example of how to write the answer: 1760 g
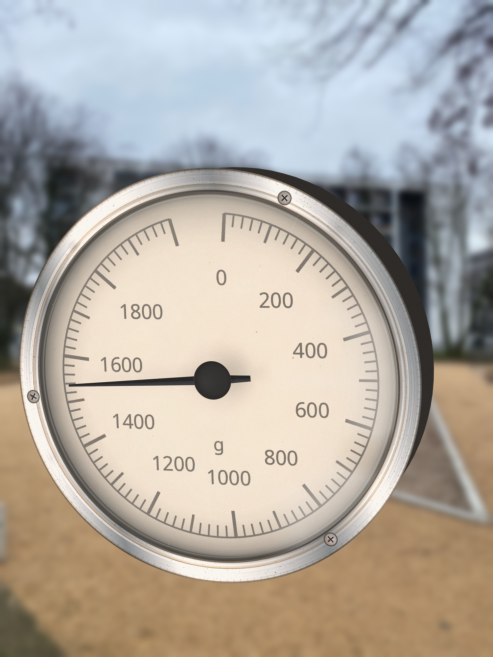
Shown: 1540 g
